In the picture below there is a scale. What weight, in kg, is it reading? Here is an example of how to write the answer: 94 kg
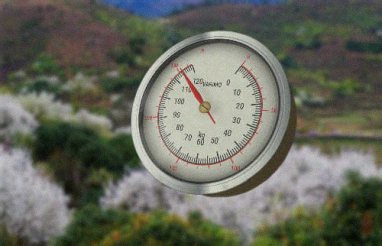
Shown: 115 kg
